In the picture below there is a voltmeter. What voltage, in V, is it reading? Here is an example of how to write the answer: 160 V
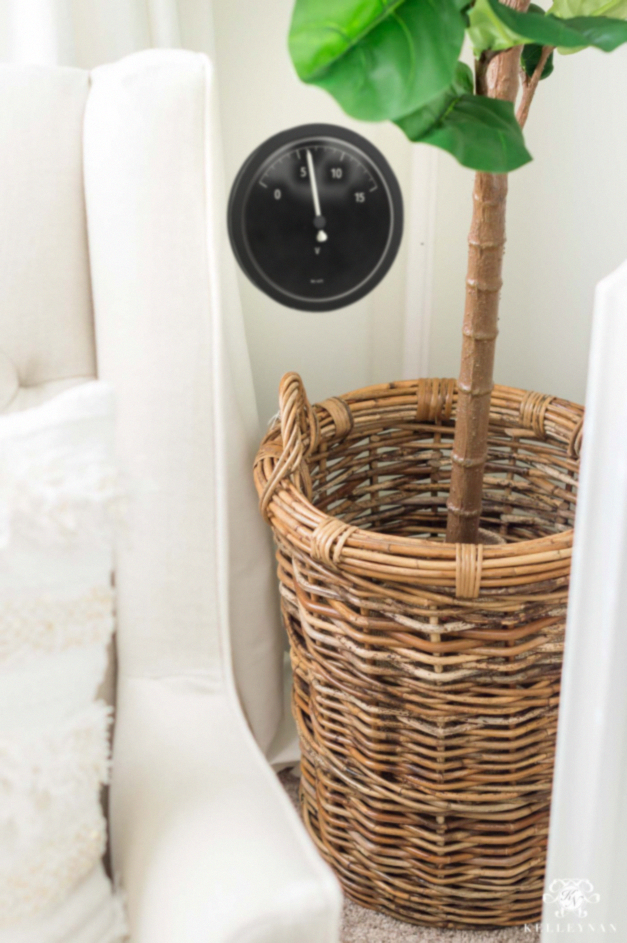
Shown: 6 V
